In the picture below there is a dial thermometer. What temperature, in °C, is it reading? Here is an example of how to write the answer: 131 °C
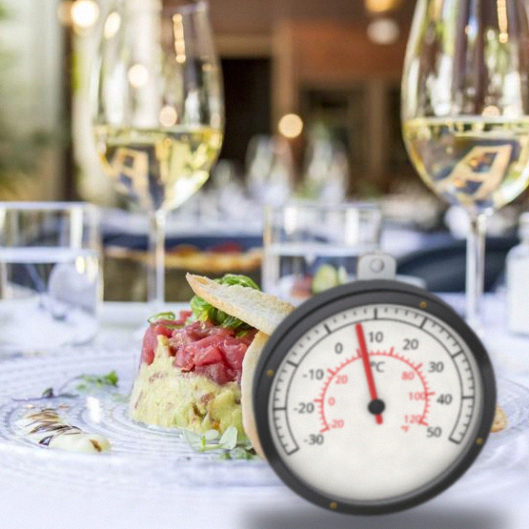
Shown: 6 °C
